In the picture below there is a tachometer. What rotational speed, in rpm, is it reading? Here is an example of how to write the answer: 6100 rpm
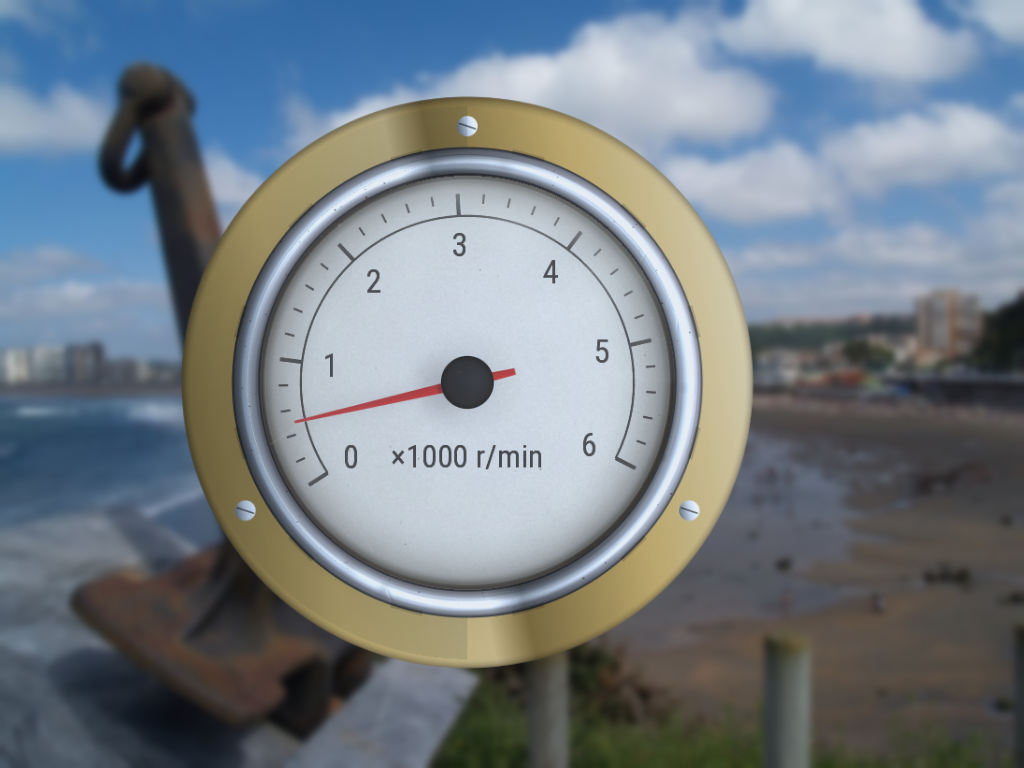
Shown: 500 rpm
